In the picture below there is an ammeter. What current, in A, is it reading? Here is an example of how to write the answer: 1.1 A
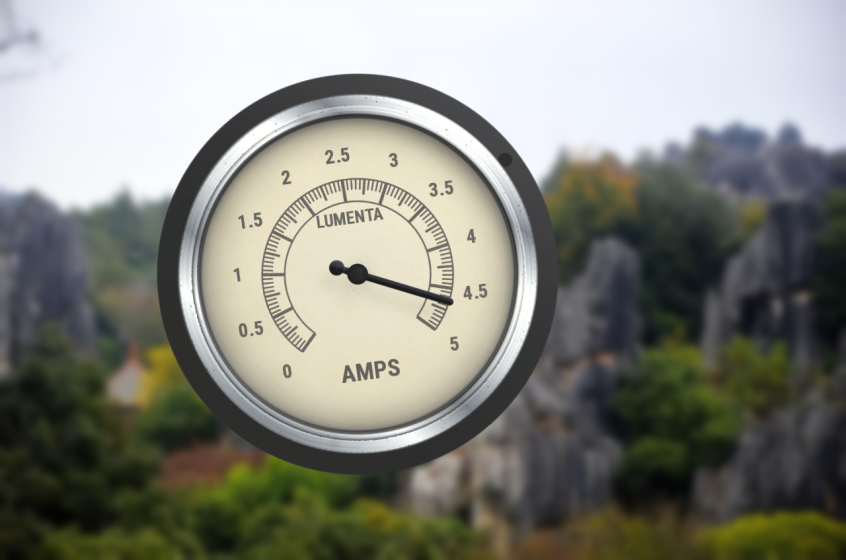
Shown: 4.65 A
